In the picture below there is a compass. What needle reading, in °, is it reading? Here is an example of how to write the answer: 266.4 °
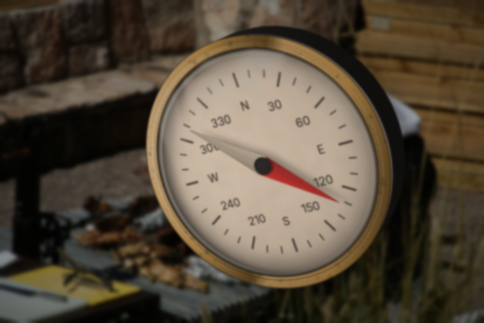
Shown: 130 °
